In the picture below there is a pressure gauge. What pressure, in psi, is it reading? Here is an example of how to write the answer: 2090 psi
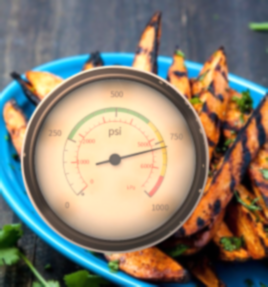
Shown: 775 psi
